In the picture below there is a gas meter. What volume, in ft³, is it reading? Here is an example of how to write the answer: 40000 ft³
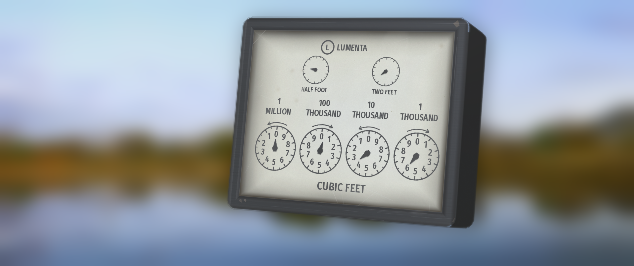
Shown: 3600 ft³
